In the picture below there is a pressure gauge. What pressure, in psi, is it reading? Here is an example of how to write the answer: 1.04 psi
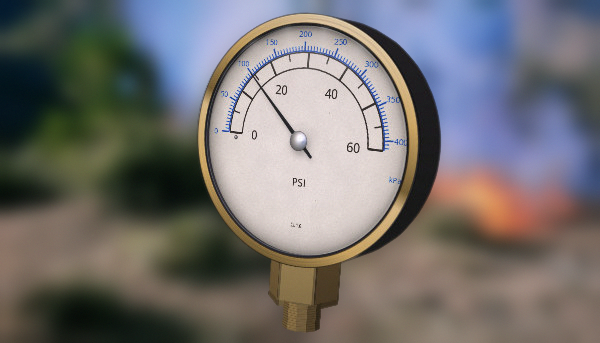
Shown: 15 psi
